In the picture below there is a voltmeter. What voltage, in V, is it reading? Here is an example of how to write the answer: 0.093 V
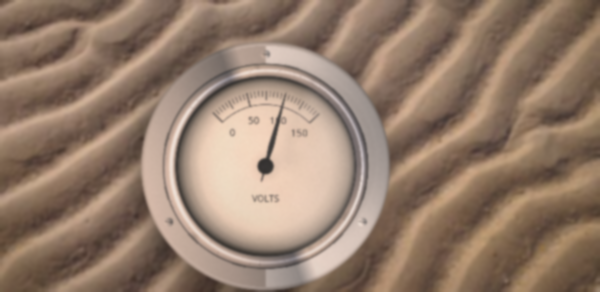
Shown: 100 V
